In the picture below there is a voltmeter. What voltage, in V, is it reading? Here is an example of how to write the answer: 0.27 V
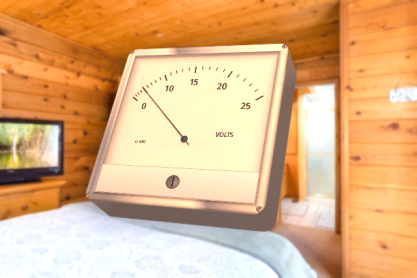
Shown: 5 V
